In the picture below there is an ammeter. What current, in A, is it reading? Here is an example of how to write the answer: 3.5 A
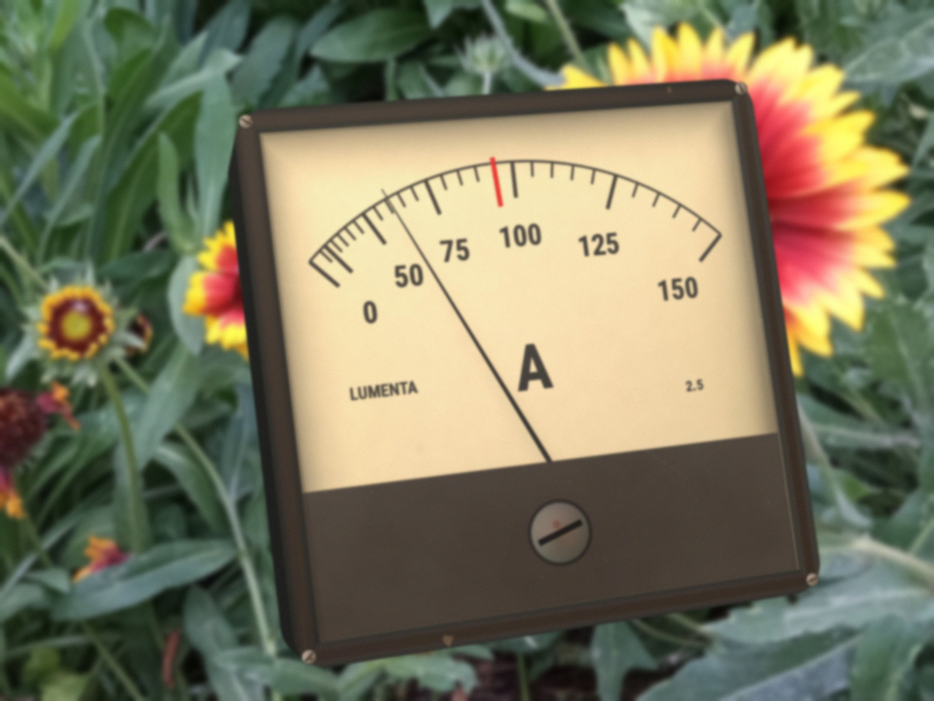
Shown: 60 A
